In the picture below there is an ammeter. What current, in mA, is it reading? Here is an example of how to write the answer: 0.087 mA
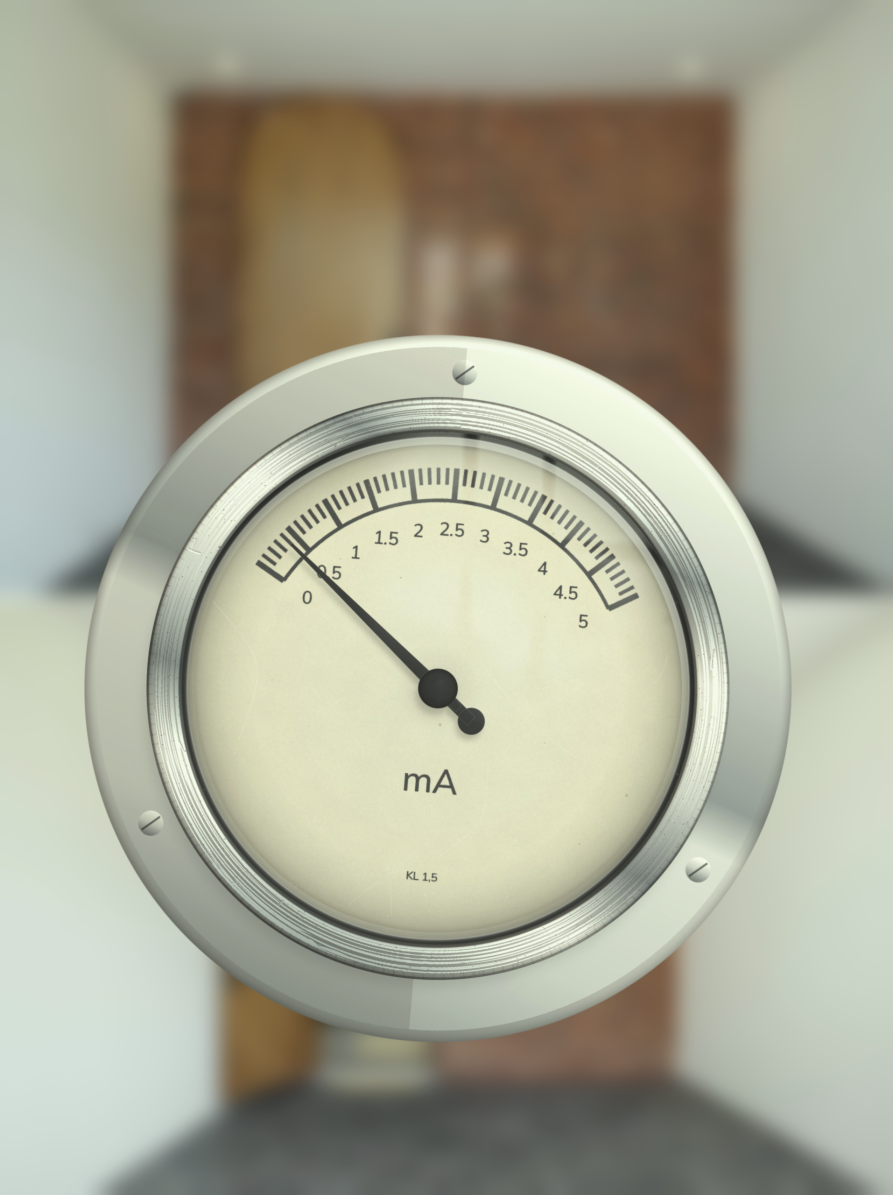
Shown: 0.4 mA
